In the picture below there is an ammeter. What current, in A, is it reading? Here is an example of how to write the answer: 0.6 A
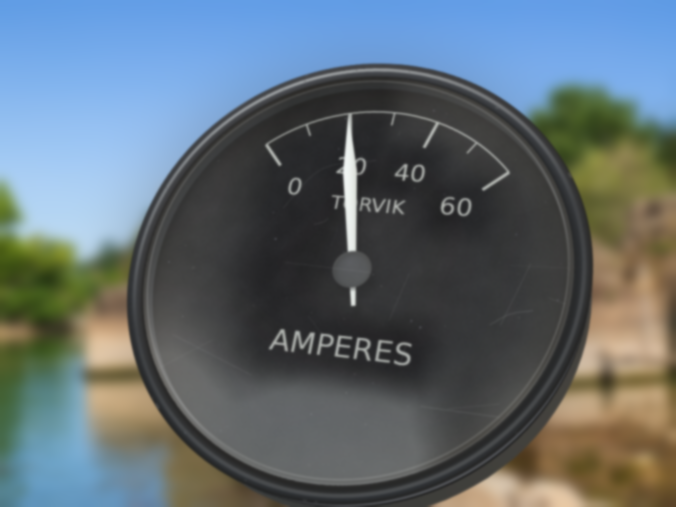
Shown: 20 A
